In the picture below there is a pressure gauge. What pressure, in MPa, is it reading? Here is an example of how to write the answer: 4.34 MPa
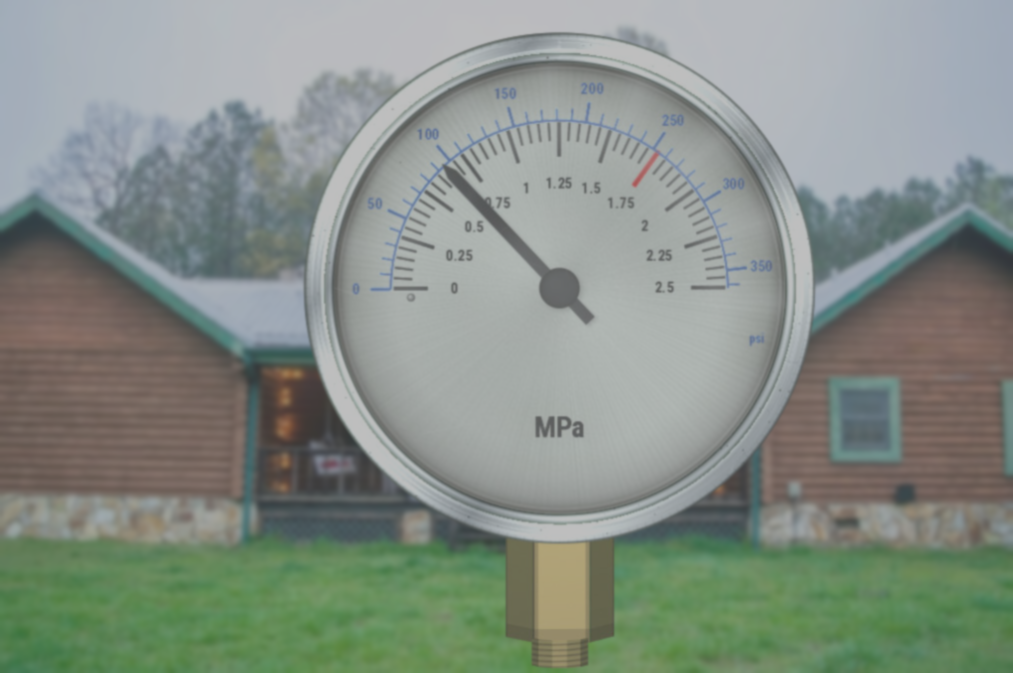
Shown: 0.65 MPa
